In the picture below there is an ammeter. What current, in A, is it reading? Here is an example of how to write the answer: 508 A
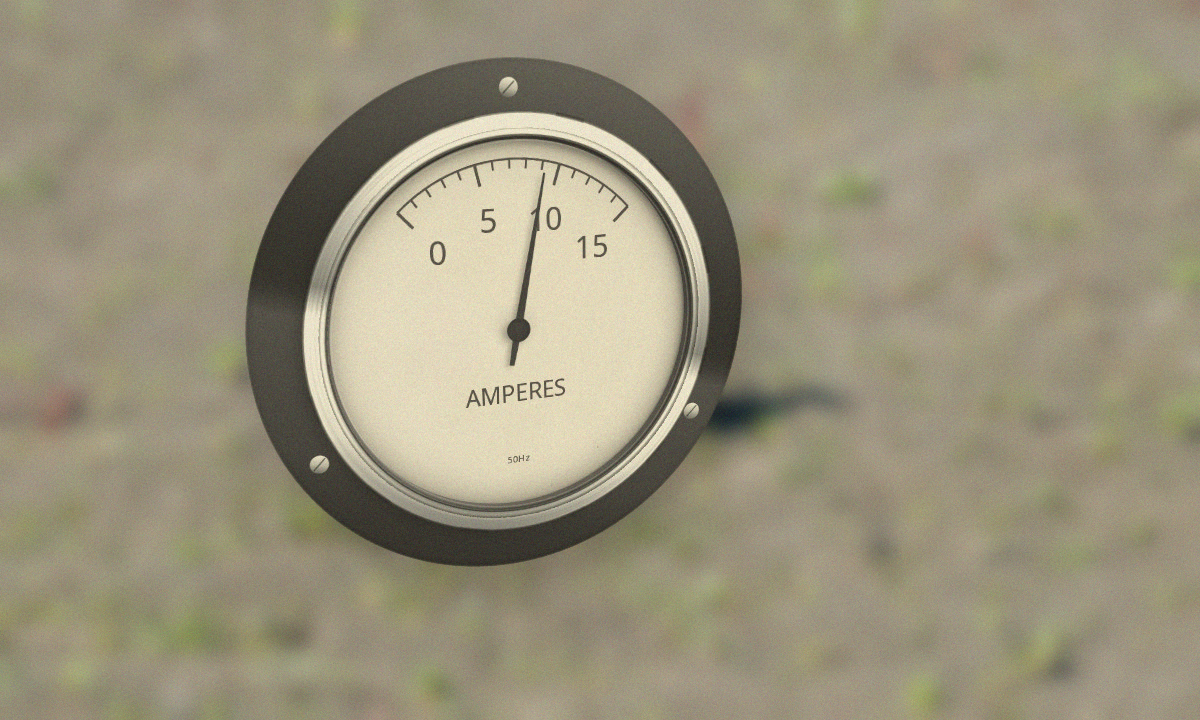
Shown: 9 A
